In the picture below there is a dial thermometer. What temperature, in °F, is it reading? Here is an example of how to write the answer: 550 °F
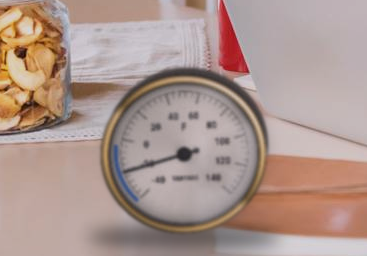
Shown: -20 °F
